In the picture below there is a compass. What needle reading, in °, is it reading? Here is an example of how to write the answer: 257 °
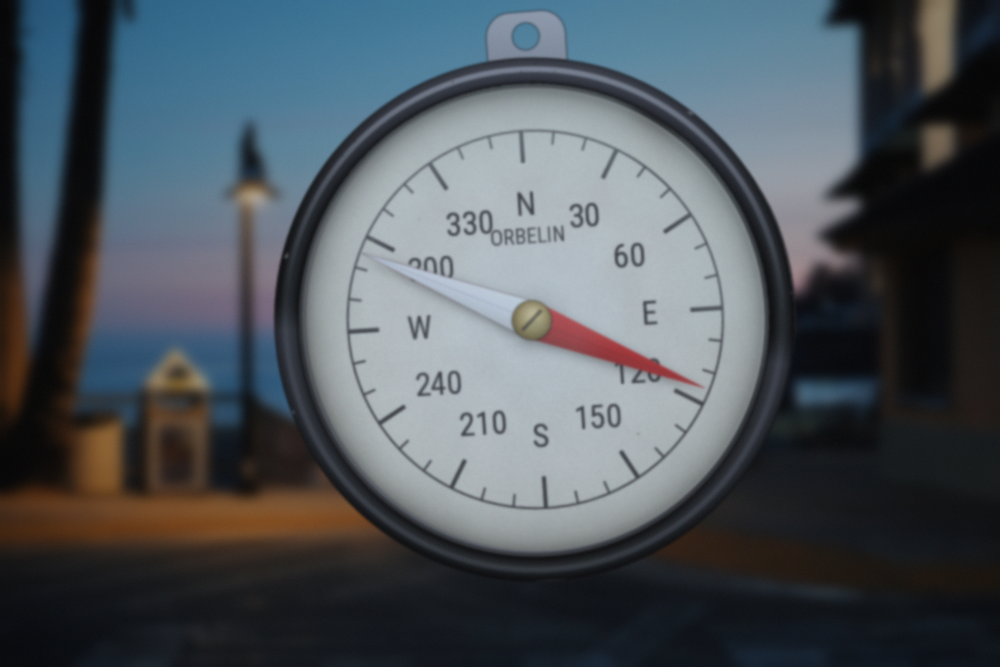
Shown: 115 °
